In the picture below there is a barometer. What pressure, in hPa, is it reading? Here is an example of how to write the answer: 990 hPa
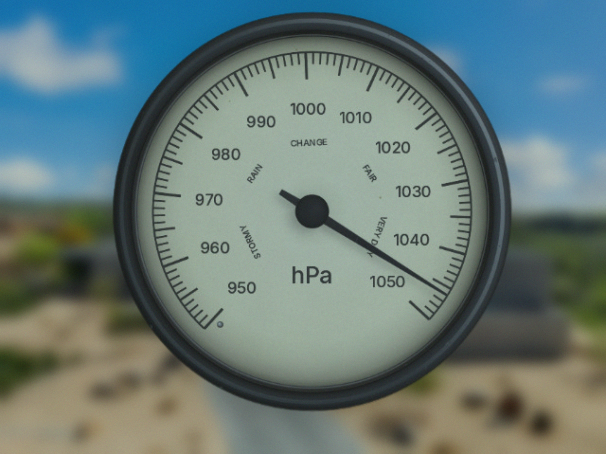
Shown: 1046 hPa
